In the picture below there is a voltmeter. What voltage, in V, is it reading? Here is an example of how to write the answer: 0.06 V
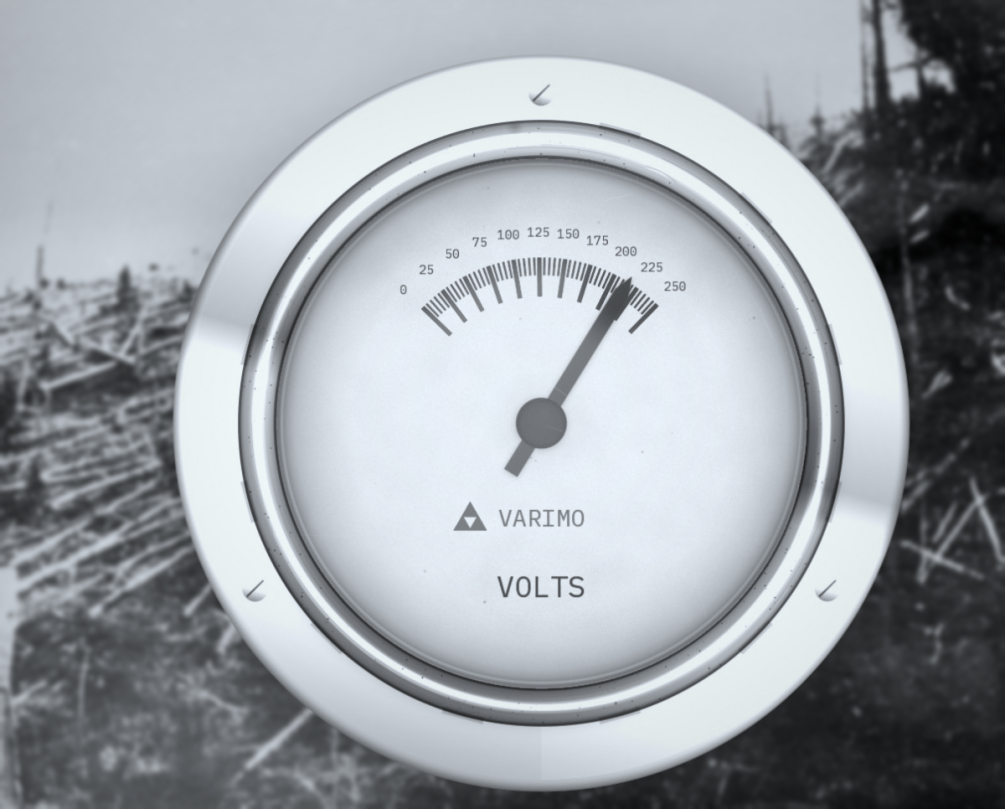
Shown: 215 V
